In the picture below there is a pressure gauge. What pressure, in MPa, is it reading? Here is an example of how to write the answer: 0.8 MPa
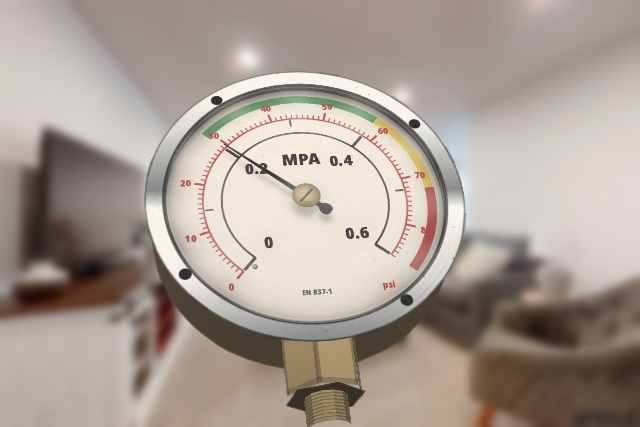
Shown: 0.2 MPa
